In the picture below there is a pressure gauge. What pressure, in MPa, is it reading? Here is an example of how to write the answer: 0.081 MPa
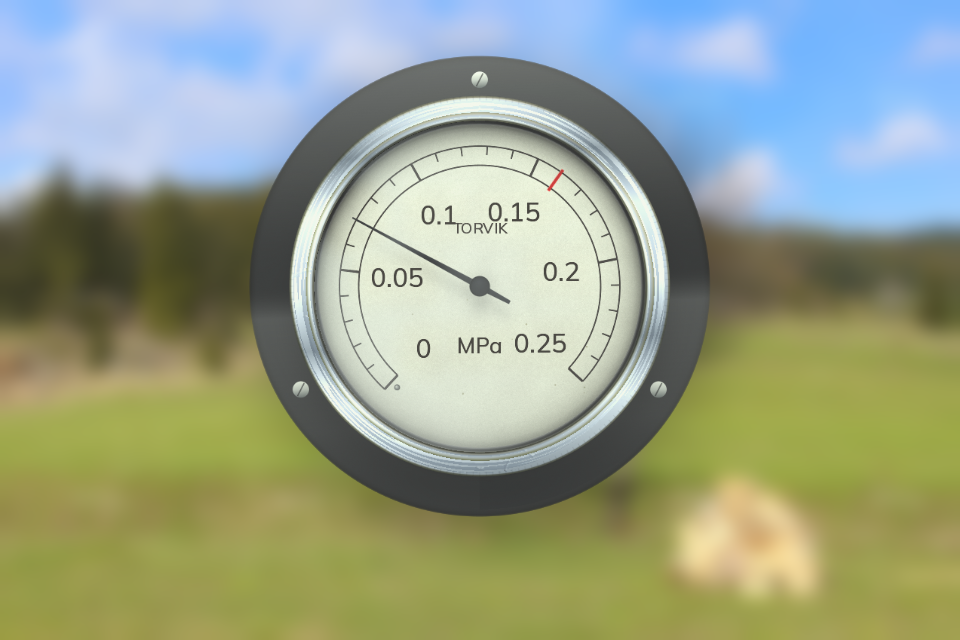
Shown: 0.07 MPa
